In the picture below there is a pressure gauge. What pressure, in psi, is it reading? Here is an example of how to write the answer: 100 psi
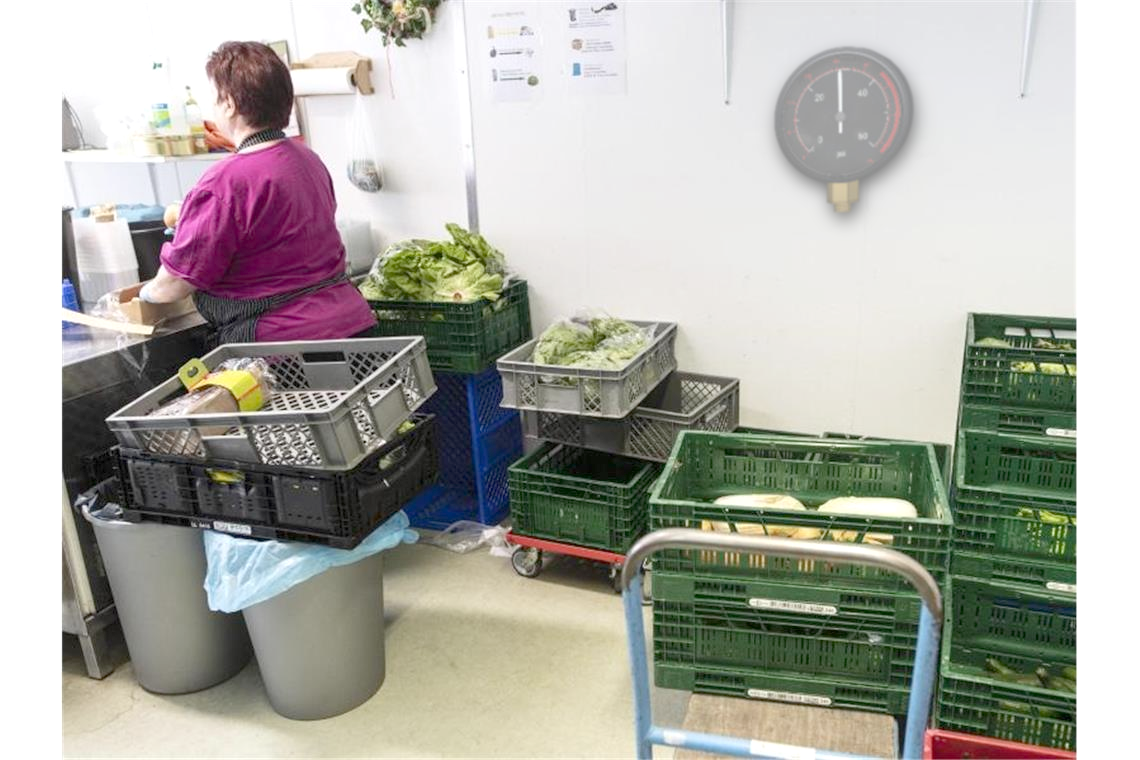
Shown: 30 psi
